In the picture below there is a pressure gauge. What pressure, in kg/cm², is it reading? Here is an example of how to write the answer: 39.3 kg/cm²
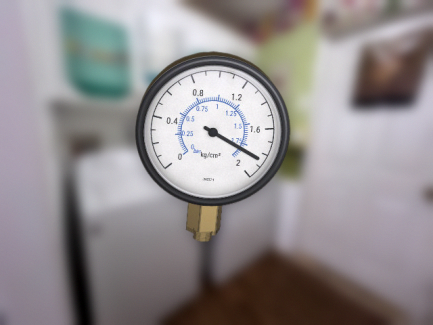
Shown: 1.85 kg/cm²
